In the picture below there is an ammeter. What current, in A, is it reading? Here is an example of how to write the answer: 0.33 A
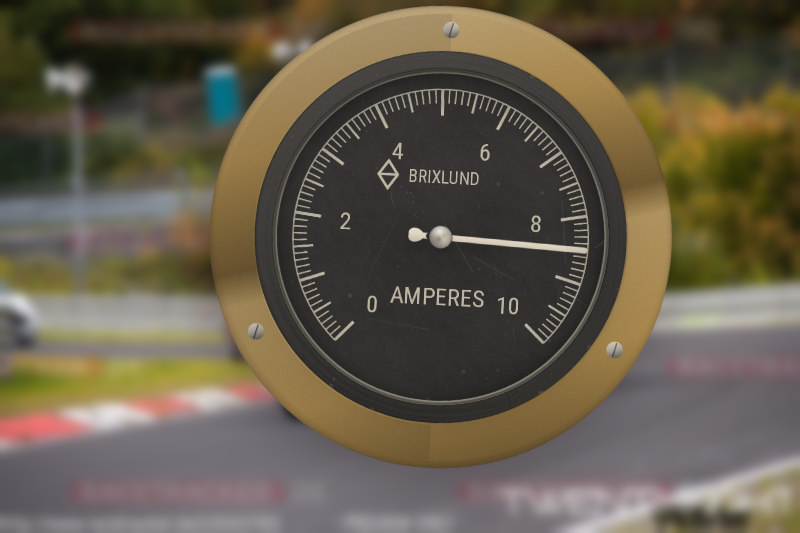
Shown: 8.5 A
